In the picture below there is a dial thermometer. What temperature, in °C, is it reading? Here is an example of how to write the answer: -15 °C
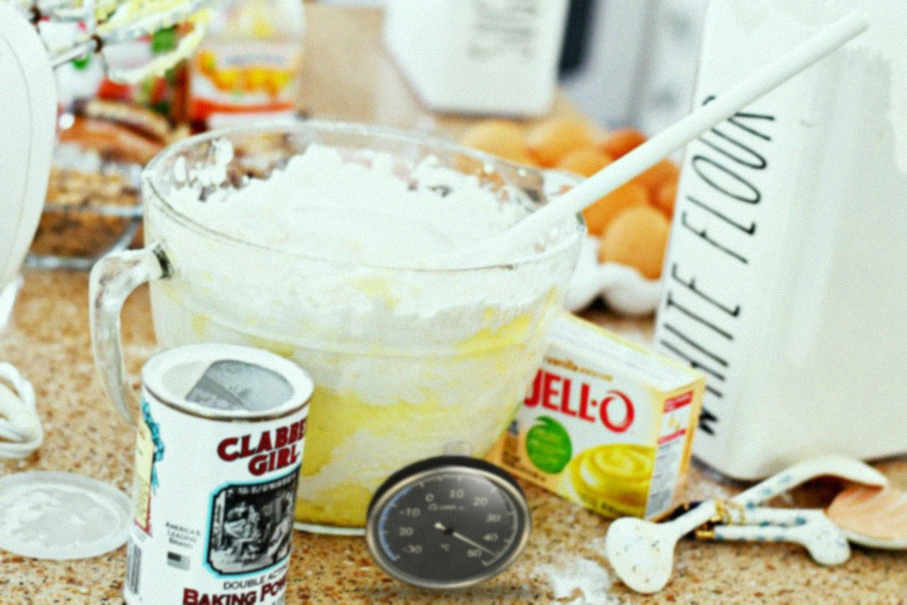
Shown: 45 °C
